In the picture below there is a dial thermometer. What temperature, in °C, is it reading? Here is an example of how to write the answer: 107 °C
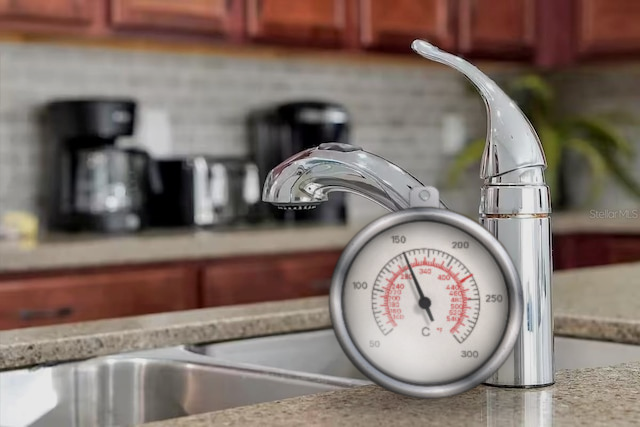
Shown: 150 °C
